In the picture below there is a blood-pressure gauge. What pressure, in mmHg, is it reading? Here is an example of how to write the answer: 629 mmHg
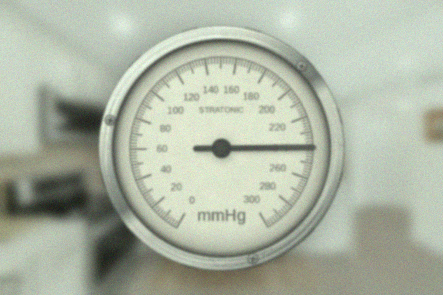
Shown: 240 mmHg
